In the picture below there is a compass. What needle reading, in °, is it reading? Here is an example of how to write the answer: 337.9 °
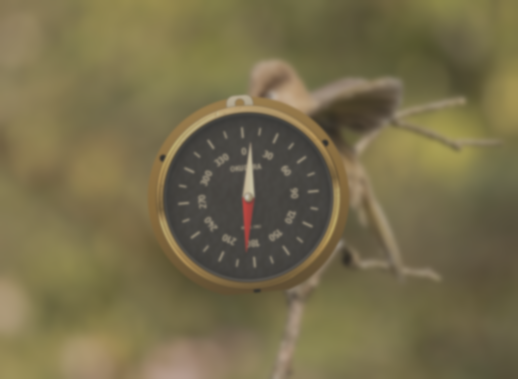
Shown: 187.5 °
